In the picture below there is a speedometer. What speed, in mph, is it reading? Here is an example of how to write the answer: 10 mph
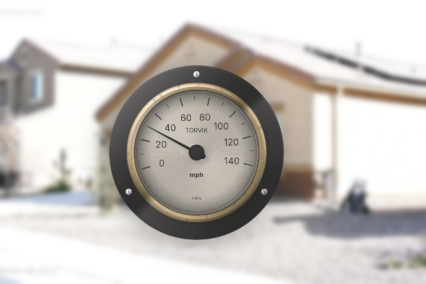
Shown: 30 mph
